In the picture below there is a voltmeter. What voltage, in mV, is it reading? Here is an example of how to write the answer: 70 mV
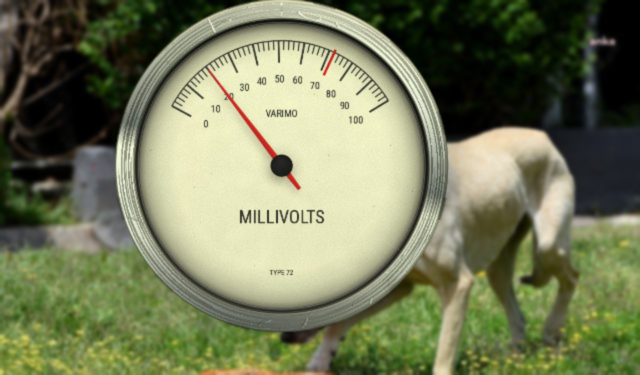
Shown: 20 mV
